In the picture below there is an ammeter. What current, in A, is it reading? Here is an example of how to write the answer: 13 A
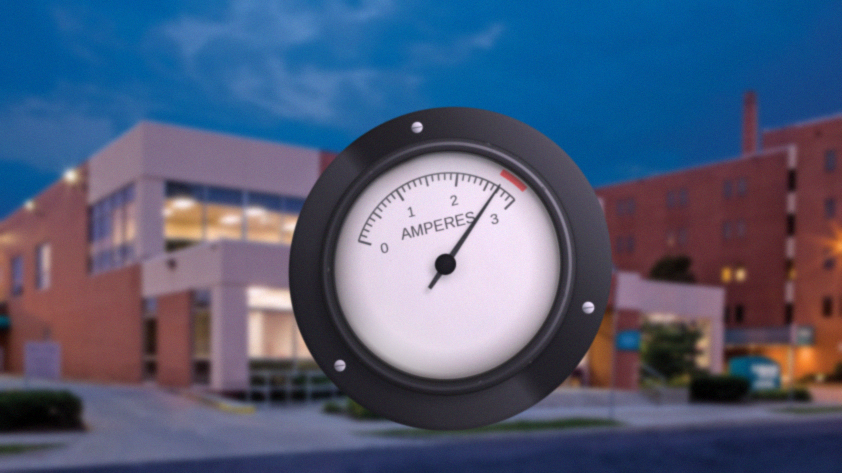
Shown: 2.7 A
